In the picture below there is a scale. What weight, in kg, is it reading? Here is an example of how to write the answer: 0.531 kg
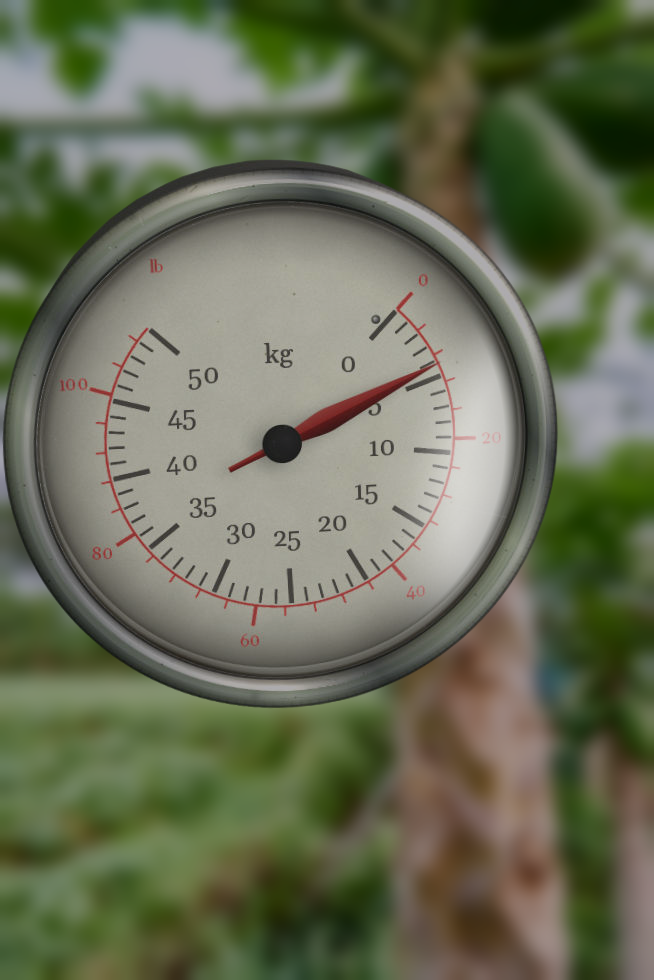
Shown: 4 kg
